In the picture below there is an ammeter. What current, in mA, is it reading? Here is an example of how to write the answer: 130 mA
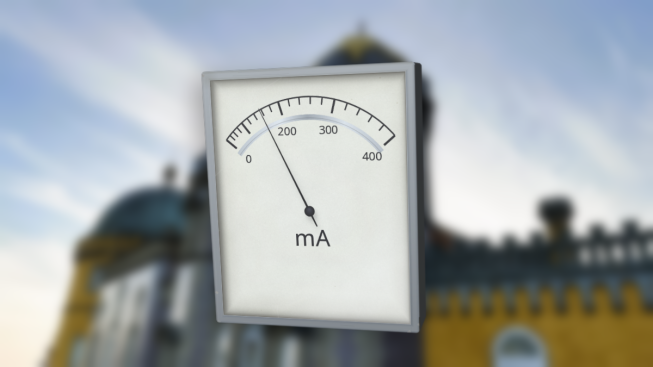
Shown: 160 mA
